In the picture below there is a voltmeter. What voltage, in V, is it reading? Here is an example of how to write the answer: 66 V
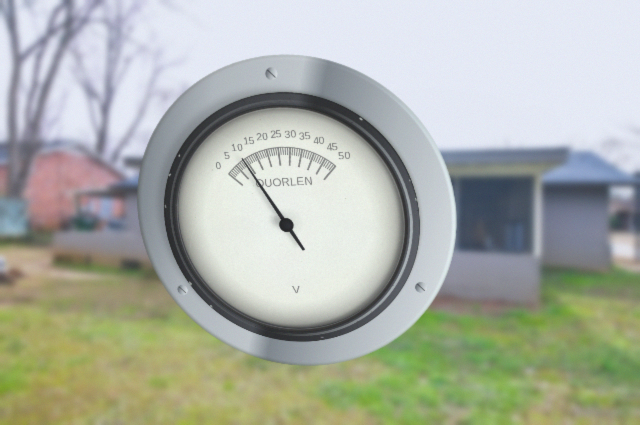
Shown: 10 V
